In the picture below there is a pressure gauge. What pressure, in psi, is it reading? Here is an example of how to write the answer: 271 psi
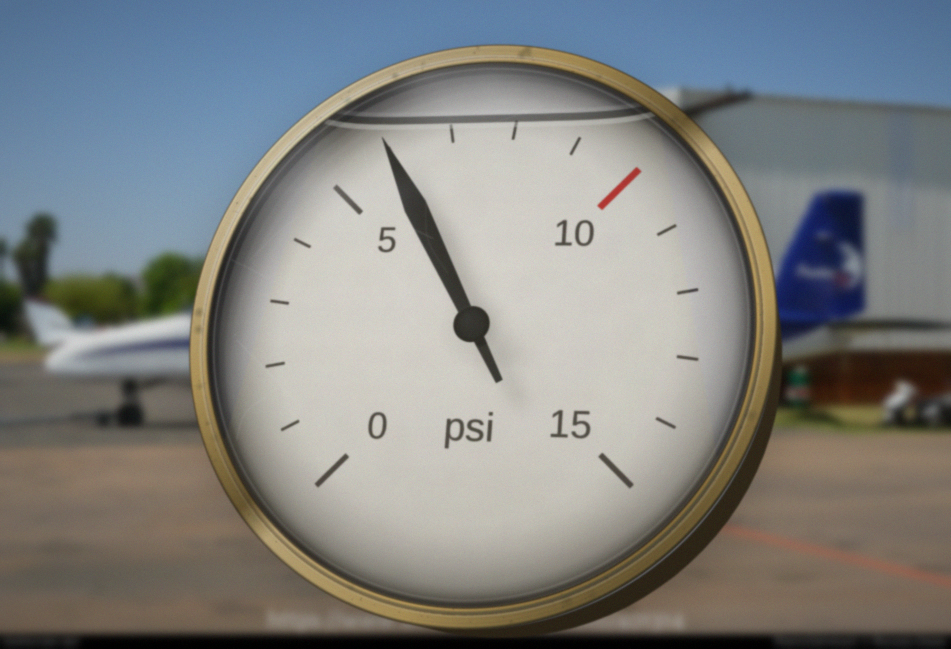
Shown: 6 psi
